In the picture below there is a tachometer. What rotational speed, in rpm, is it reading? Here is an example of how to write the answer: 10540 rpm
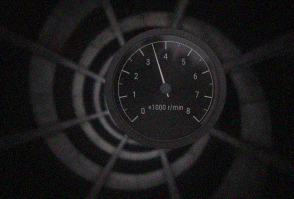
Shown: 3500 rpm
